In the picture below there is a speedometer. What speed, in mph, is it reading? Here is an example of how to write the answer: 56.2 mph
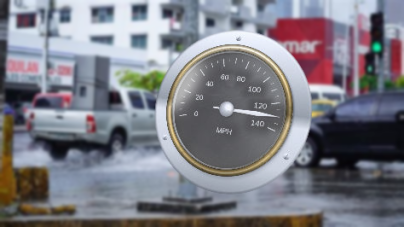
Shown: 130 mph
